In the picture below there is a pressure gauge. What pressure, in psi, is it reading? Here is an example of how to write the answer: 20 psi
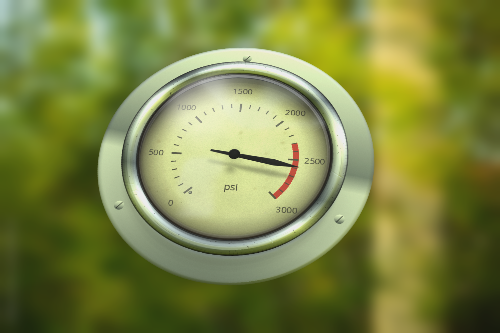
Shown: 2600 psi
